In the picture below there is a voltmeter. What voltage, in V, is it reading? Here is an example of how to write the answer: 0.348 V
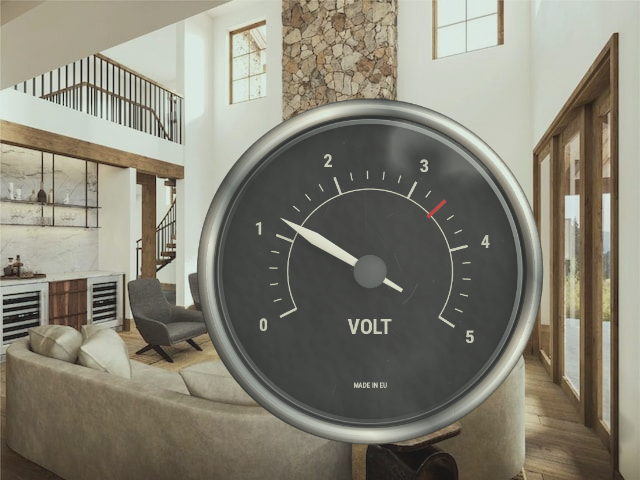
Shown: 1.2 V
